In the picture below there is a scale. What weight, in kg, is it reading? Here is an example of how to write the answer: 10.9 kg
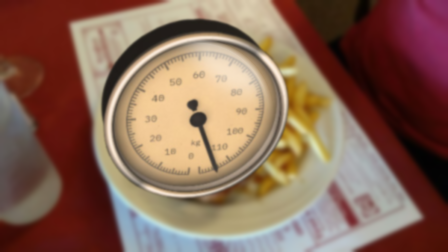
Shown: 115 kg
